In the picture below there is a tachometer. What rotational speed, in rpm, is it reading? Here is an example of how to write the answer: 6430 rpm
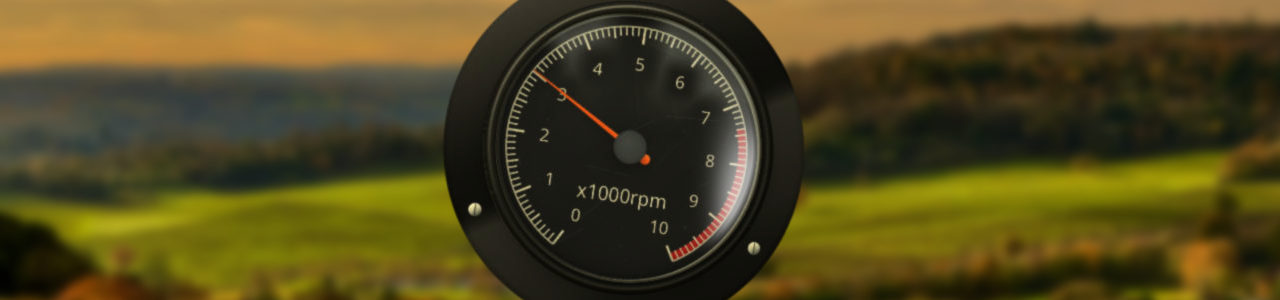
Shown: 3000 rpm
